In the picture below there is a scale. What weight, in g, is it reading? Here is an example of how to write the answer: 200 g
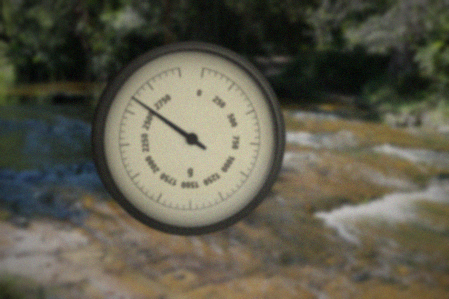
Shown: 2600 g
